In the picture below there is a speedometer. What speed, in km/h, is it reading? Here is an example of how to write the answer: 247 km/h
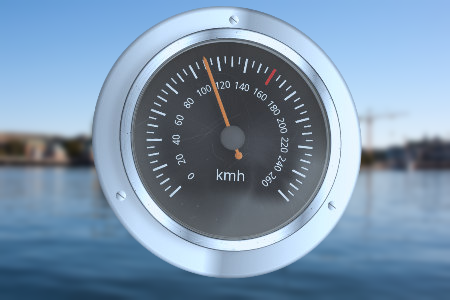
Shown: 110 km/h
